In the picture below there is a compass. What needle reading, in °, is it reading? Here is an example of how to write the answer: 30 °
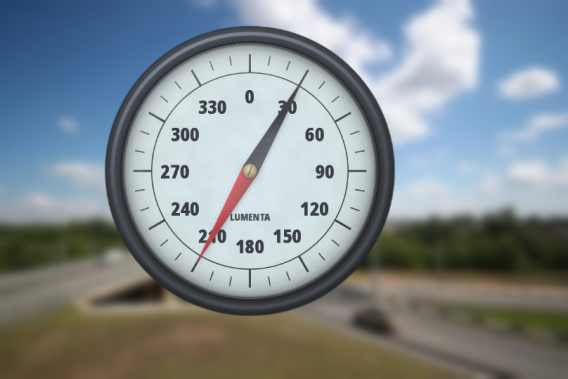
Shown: 210 °
